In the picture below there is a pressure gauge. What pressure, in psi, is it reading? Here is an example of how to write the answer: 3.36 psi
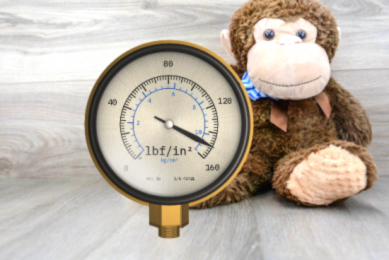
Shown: 150 psi
